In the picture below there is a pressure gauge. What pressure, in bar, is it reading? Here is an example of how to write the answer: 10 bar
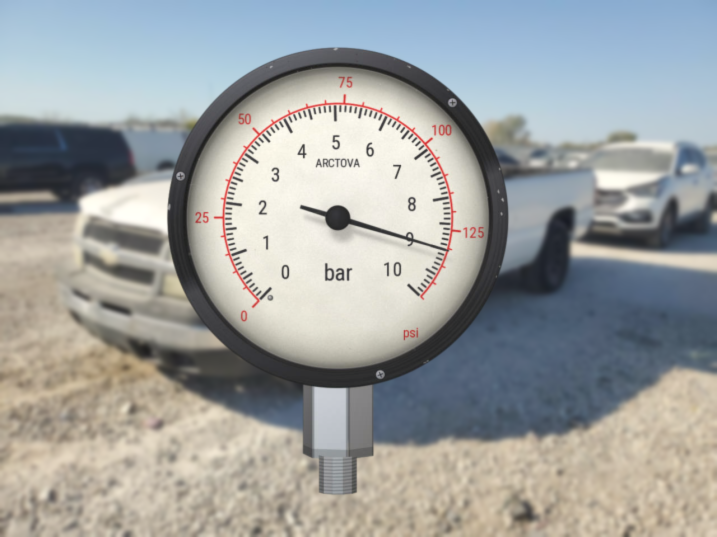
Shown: 9 bar
